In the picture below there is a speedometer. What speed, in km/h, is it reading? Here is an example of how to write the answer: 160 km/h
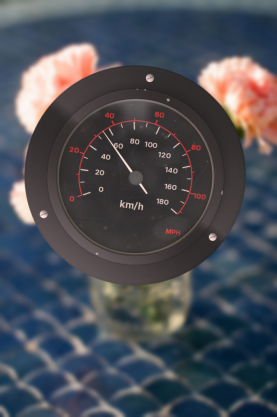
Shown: 55 km/h
